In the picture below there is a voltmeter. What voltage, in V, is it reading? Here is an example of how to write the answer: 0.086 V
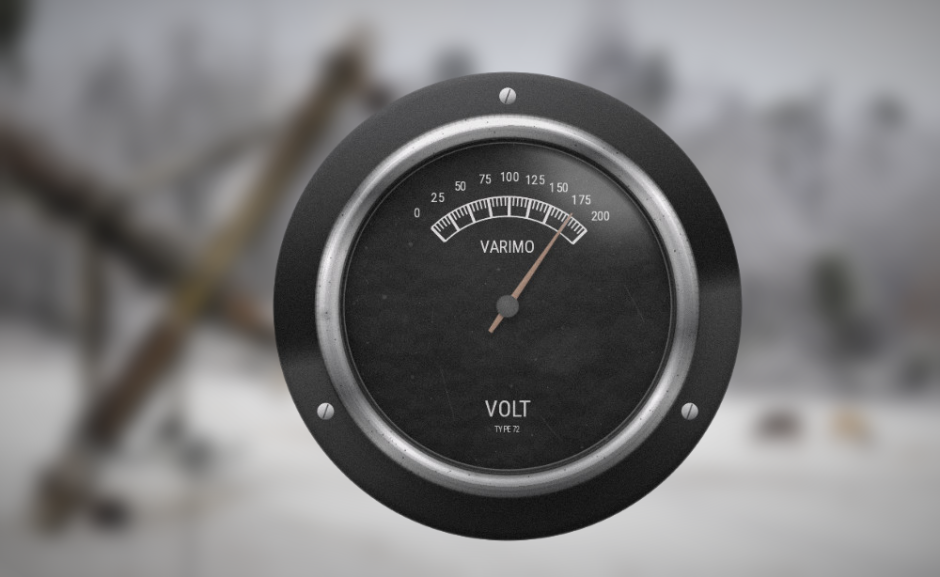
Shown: 175 V
